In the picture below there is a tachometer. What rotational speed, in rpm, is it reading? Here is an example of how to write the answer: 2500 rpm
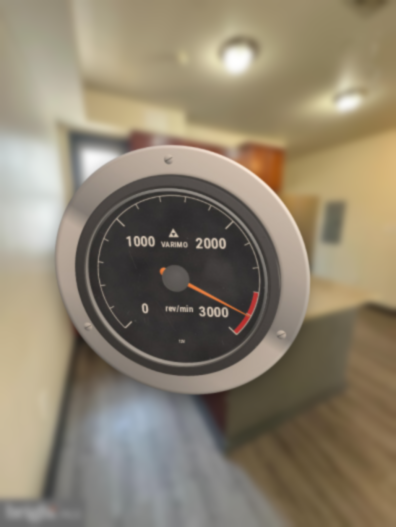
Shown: 2800 rpm
